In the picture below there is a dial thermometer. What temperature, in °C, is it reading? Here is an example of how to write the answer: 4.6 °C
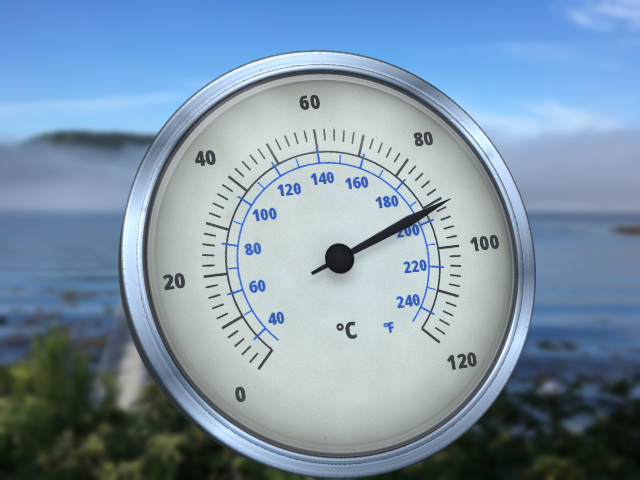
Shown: 91 °C
